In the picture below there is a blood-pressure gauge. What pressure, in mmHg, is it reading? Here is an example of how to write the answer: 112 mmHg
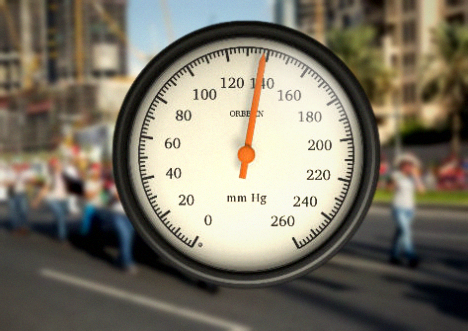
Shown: 138 mmHg
